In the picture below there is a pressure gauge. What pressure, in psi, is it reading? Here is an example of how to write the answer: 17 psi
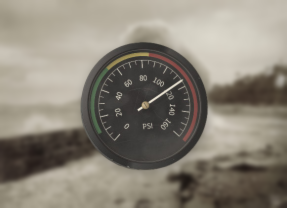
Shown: 115 psi
